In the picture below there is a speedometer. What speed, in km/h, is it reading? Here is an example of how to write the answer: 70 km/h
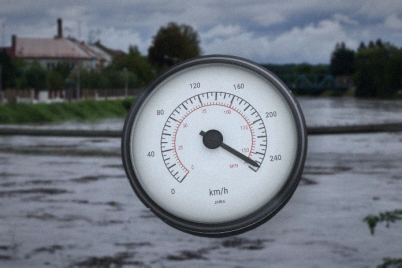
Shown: 255 km/h
